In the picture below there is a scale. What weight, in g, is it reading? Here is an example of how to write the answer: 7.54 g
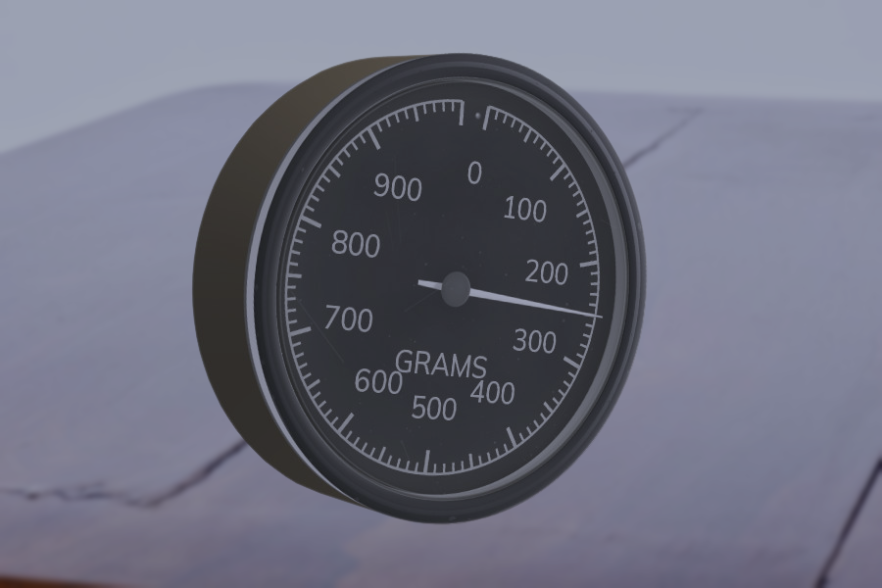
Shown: 250 g
